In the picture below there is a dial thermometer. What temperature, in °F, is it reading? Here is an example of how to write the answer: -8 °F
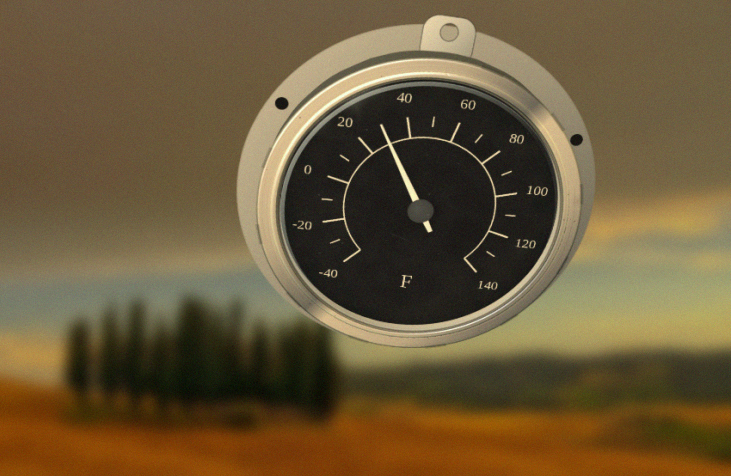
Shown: 30 °F
